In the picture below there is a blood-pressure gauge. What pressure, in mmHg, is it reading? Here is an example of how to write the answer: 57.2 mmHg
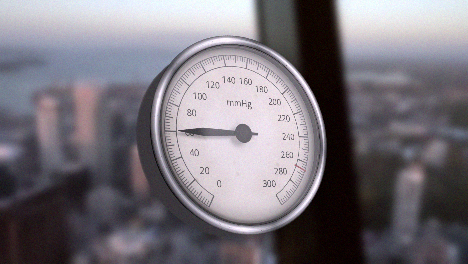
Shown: 60 mmHg
